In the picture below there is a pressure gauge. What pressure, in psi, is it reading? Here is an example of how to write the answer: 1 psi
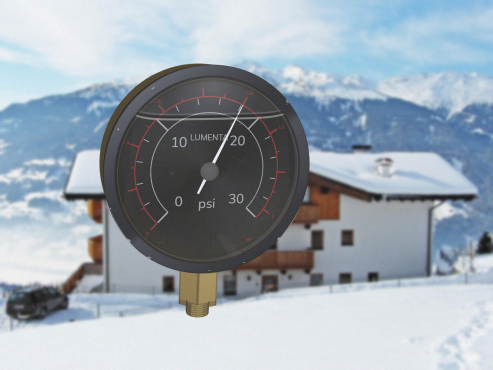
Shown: 18 psi
